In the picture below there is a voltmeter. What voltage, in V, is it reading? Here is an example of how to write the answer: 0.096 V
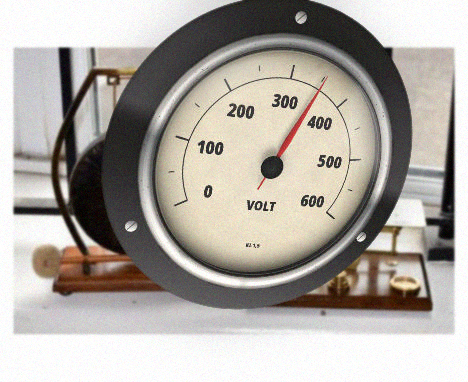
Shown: 350 V
